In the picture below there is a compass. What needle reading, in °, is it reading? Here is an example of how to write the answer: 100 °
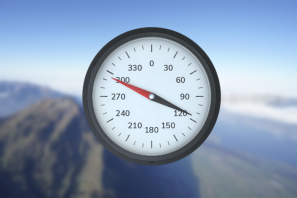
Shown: 295 °
